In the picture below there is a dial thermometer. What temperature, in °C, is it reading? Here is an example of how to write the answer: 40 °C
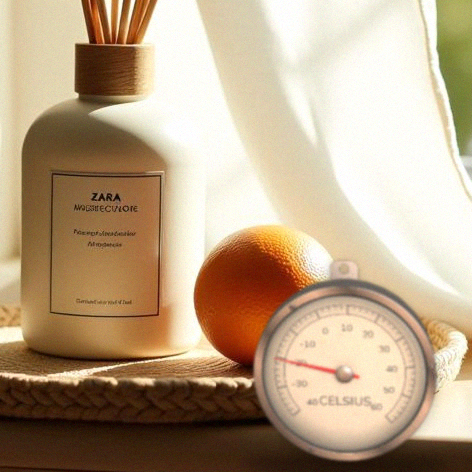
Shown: -20 °C
